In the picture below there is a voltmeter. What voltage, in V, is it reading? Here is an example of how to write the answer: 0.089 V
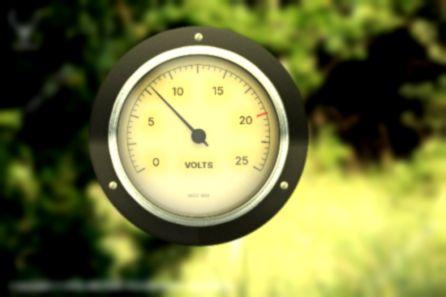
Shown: 8 V
